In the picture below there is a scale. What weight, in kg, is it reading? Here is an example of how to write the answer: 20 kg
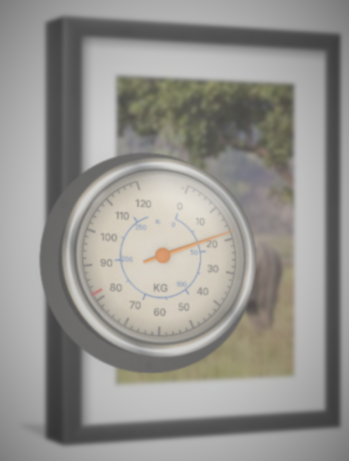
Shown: 18 kg
